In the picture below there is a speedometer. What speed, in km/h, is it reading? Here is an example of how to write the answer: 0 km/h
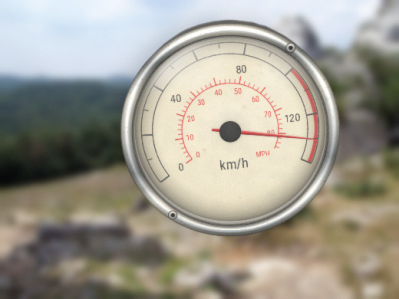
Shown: 130 km/h
